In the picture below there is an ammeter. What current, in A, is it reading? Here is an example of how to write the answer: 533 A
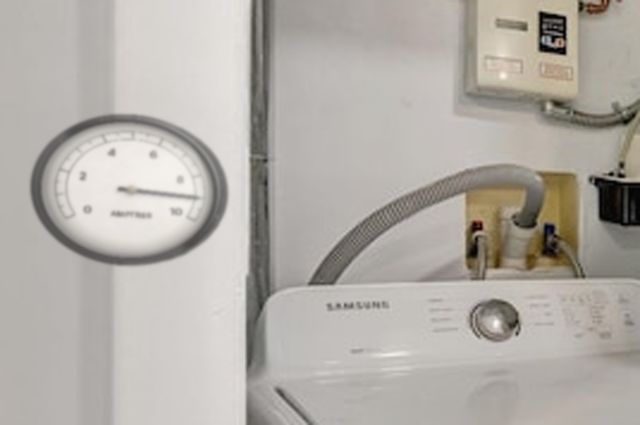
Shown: 9 A
